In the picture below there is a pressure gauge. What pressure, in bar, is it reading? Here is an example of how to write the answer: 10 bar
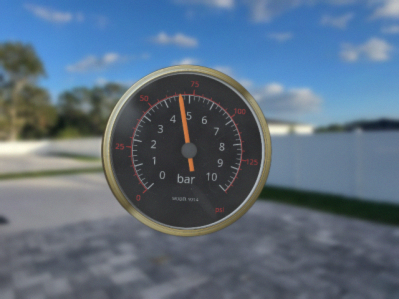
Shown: 4.6 bar
